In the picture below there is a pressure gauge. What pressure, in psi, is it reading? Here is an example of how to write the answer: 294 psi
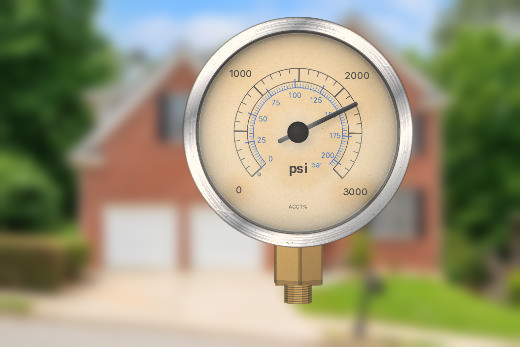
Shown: 2200 psi
